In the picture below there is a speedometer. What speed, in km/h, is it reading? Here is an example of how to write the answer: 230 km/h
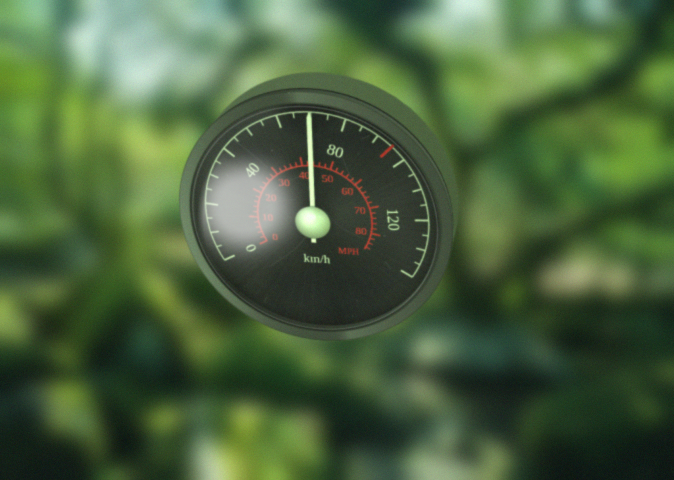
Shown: 70 km/h
